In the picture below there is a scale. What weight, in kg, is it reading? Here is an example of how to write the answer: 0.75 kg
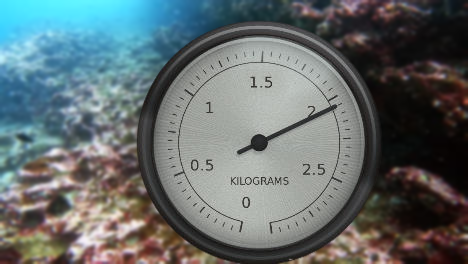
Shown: 2.05 kg
